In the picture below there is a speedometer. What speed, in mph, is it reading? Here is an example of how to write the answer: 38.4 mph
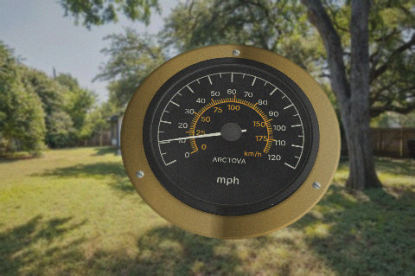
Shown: 10 mph
